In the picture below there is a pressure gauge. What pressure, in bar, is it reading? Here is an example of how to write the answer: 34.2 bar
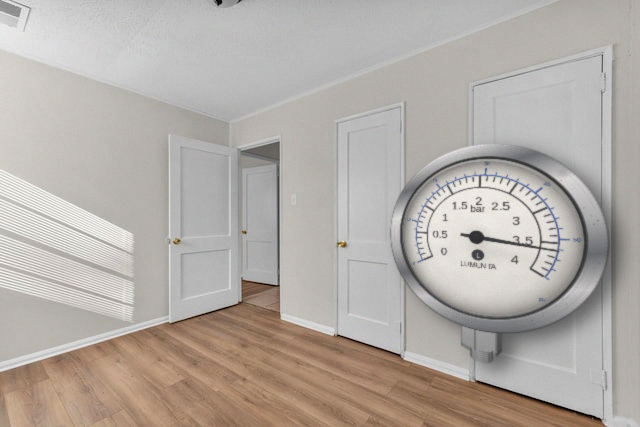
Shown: 3.6 bar
